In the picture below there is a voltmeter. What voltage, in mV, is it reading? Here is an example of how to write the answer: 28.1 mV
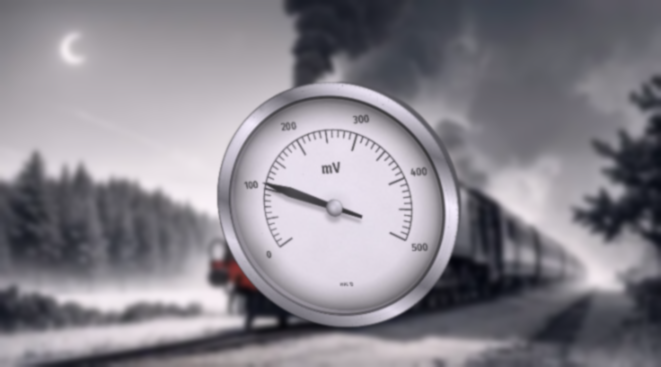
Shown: 110 mV
